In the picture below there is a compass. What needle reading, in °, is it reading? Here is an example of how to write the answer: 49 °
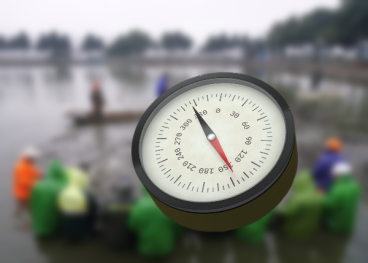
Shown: 145 °
